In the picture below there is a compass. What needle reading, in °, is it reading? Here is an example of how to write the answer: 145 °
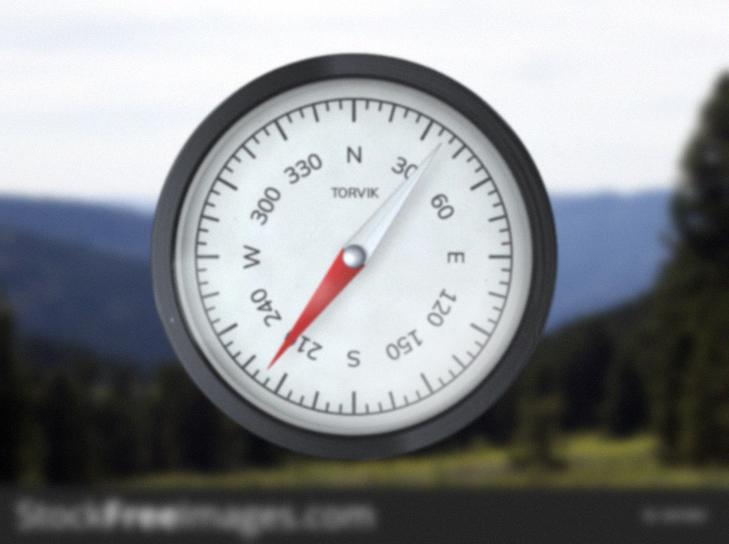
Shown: 217.5 °
